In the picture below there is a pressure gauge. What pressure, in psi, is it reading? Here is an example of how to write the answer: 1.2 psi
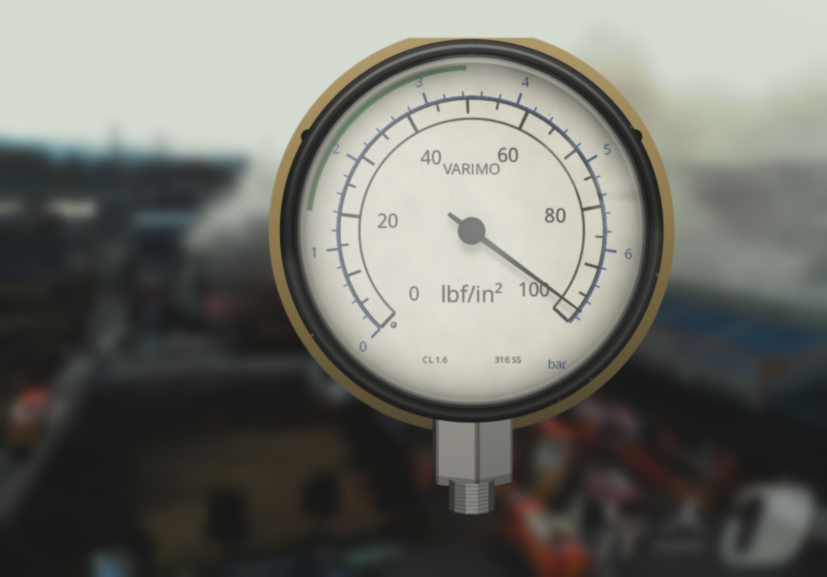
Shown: 97.5 psi
